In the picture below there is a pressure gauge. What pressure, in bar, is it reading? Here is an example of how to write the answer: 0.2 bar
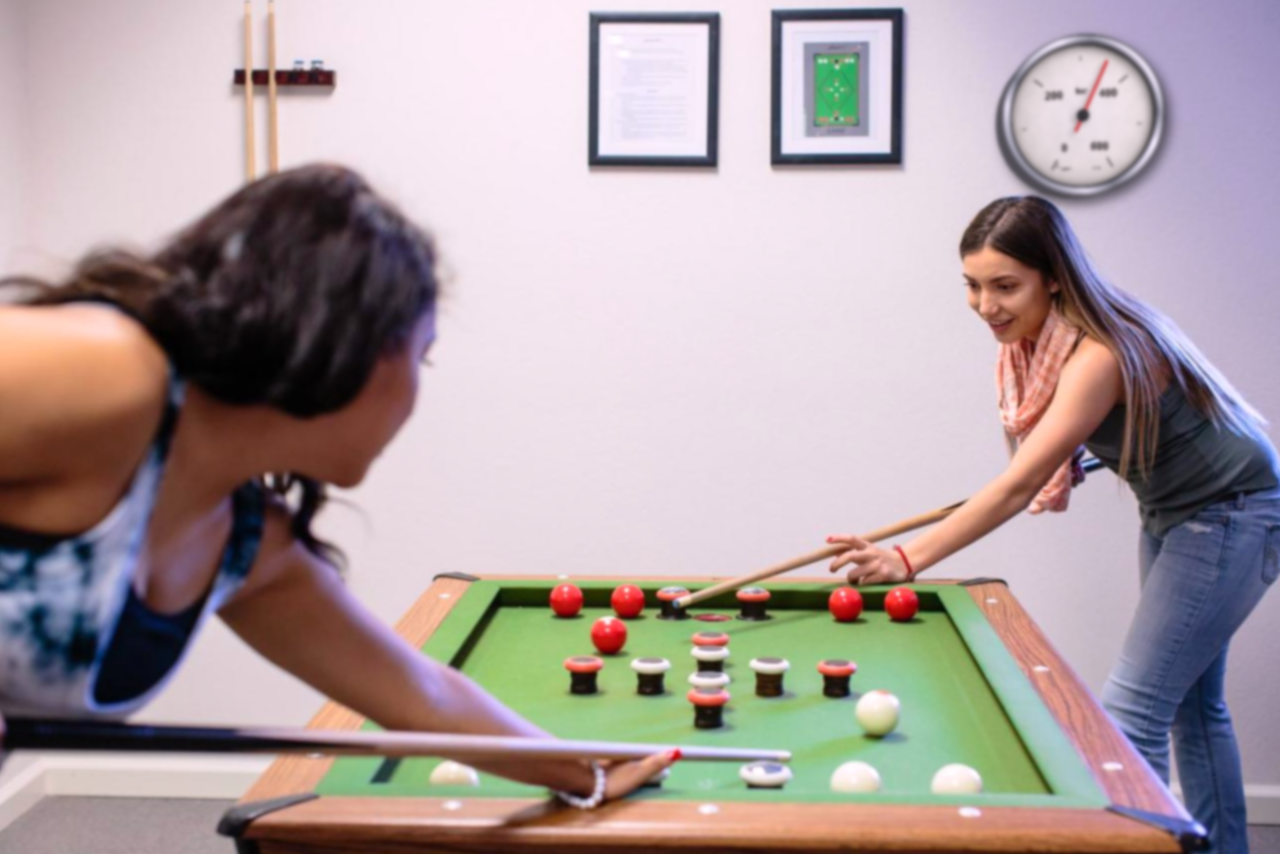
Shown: 350 bar
